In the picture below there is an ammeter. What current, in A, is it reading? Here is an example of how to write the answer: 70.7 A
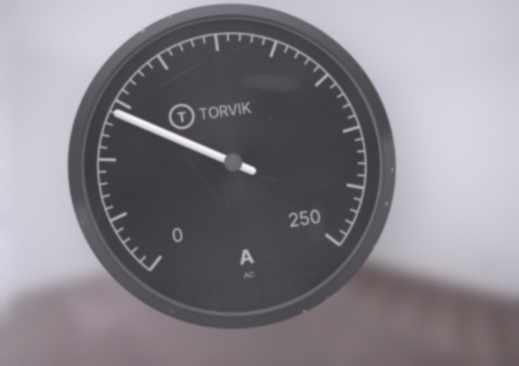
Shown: 70 A
